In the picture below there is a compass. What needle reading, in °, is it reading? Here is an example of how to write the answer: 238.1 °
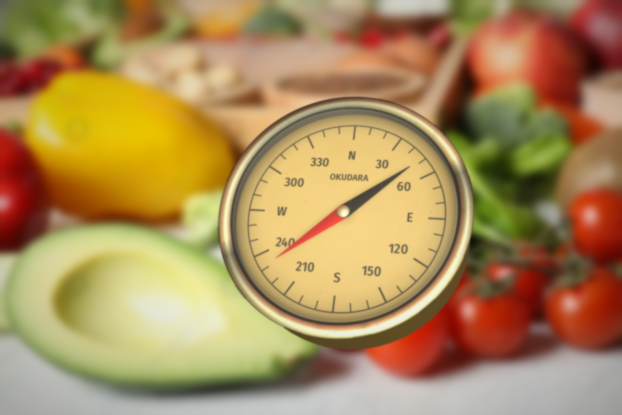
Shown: 230 °
